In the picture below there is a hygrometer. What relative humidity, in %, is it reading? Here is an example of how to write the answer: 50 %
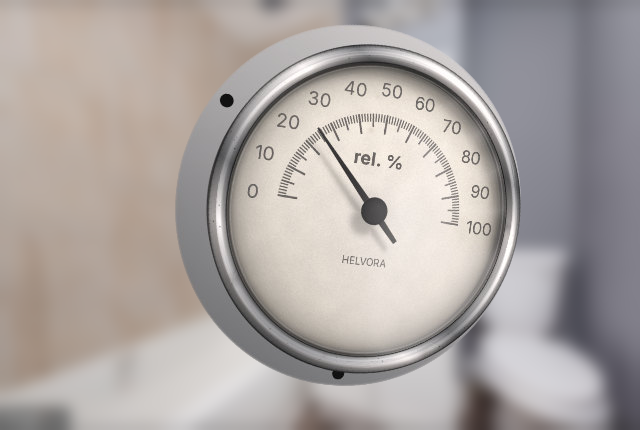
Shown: 25 %
